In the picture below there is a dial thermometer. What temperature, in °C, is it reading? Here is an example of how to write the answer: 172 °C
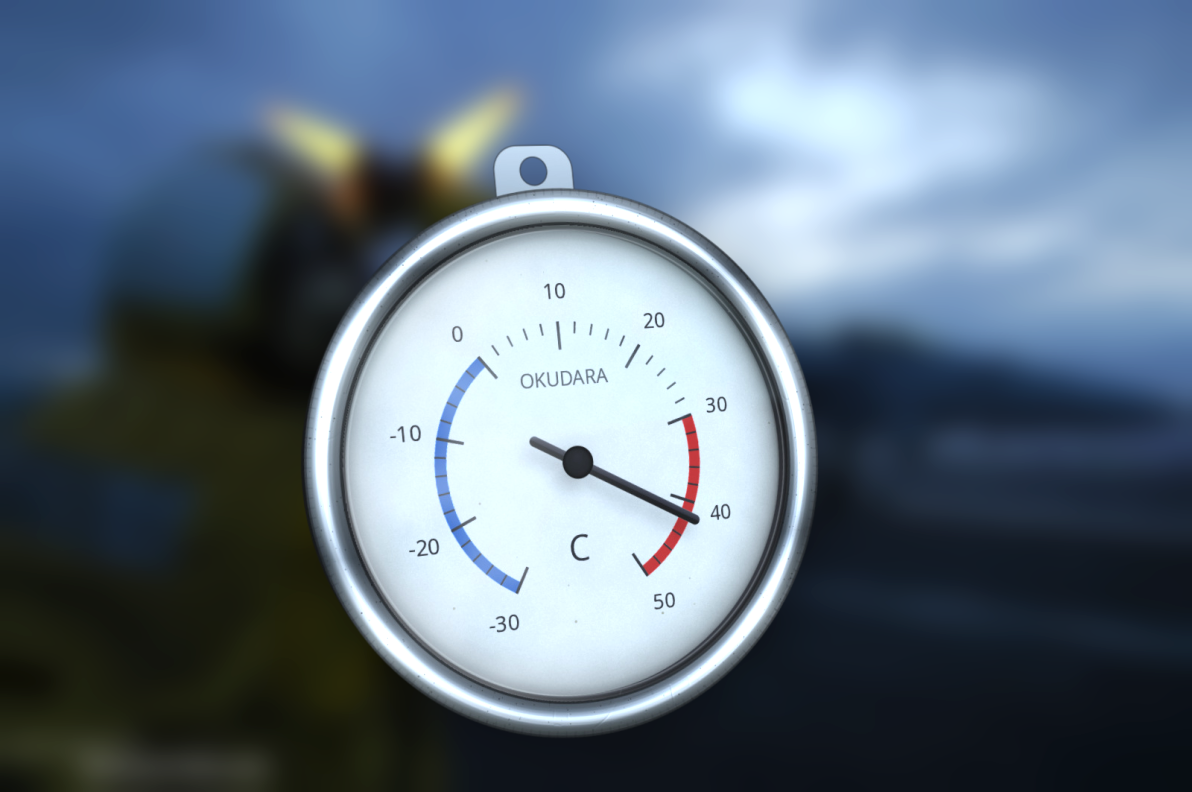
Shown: 42 °C
